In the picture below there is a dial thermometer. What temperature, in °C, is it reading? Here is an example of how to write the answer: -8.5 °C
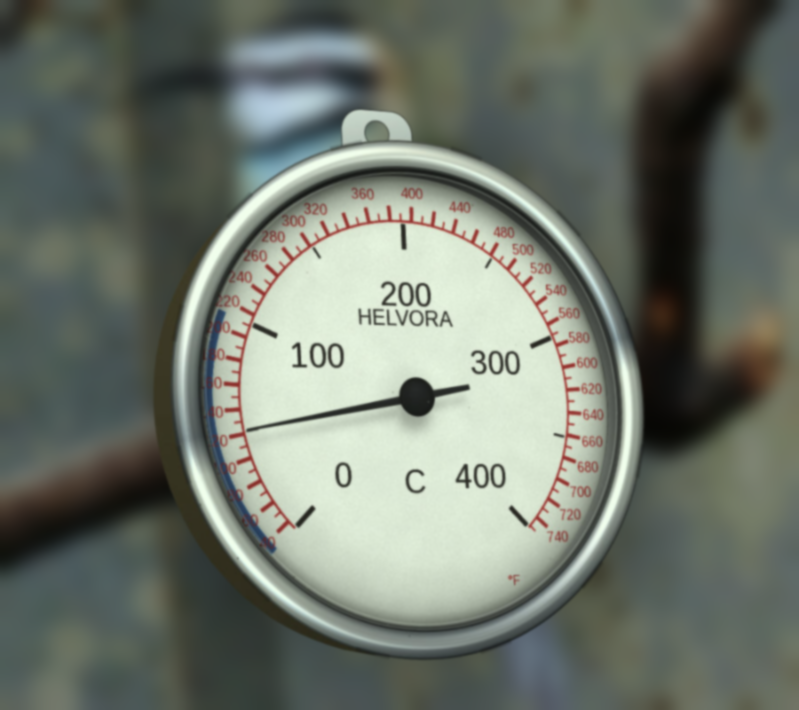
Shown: 50 °C
